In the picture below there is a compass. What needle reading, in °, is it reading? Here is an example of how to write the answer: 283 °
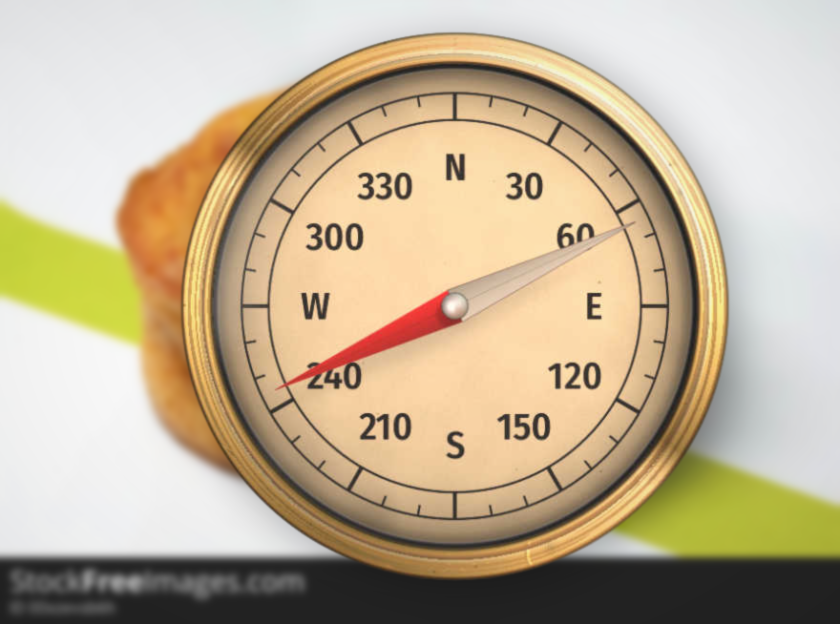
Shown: 245 °
